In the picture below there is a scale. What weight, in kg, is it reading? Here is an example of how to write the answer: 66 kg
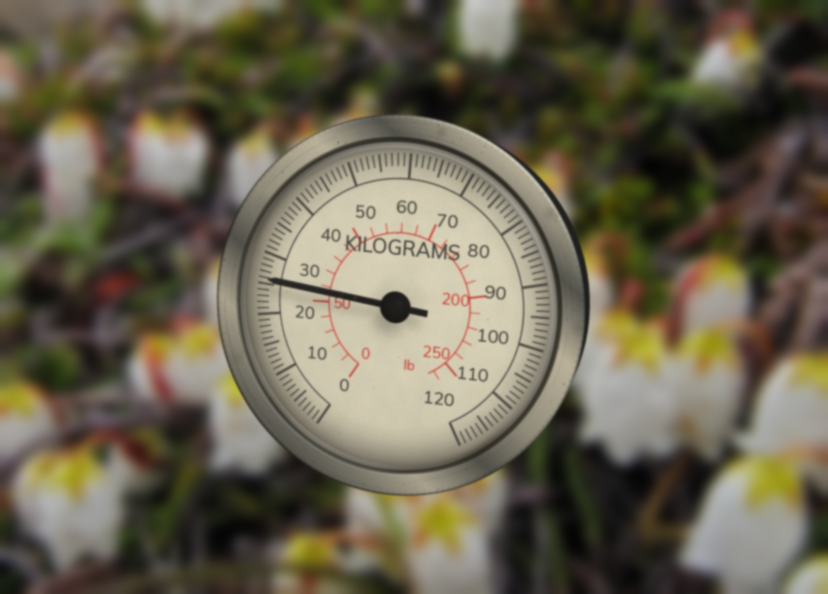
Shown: 26 kg
